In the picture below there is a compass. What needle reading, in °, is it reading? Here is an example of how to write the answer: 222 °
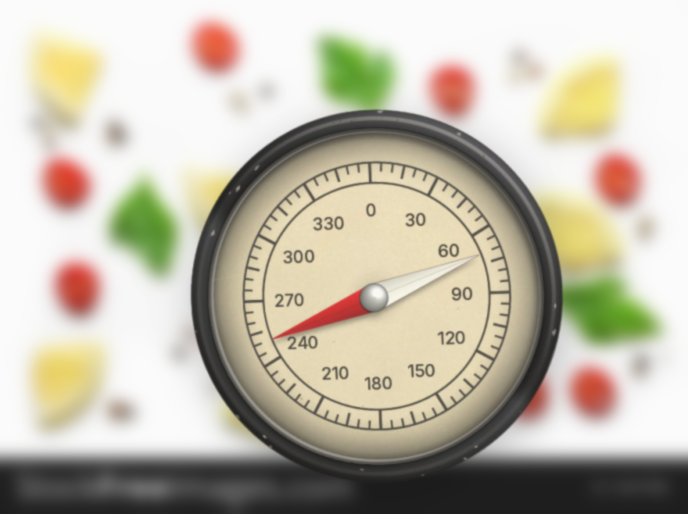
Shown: 250 °
